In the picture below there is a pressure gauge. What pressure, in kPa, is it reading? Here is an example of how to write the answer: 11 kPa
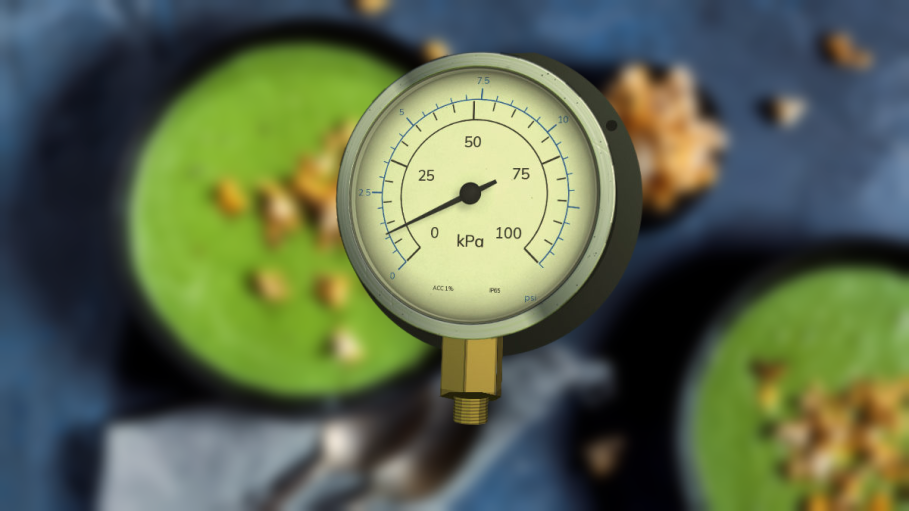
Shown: 7.5 kPa
